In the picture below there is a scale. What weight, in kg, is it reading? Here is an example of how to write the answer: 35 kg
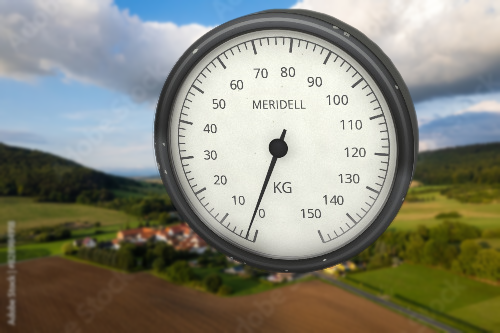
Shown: 2 kg
